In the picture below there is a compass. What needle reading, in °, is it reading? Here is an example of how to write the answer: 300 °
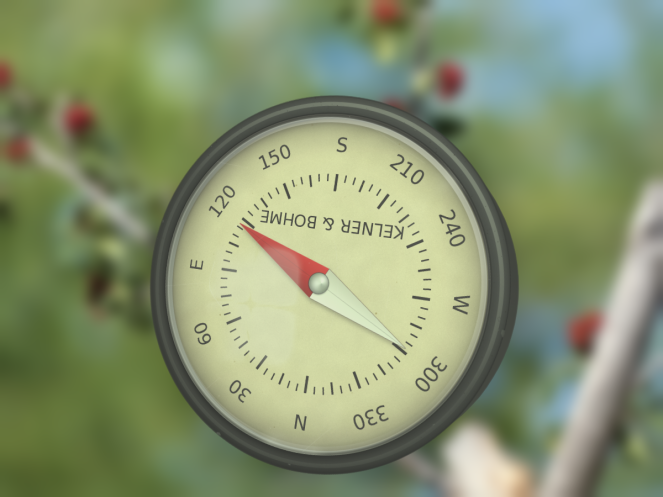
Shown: 117.5 °
